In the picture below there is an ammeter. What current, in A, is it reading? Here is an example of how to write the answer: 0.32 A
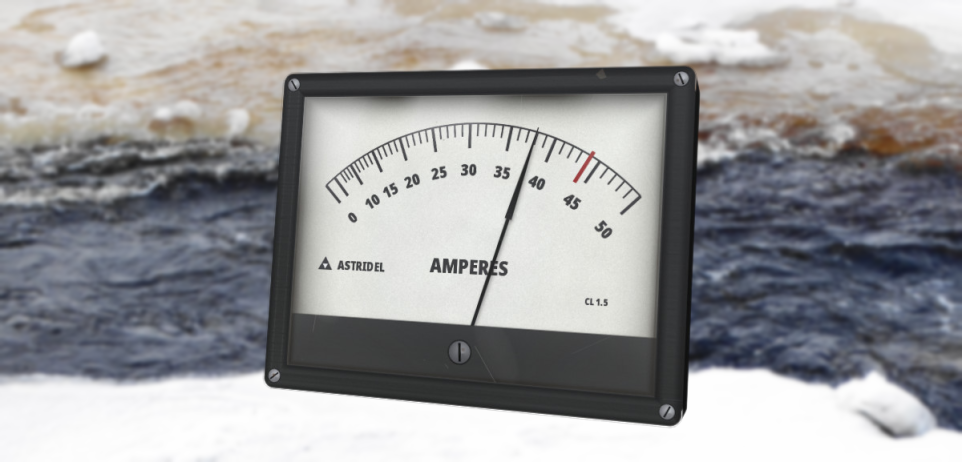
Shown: 38 A
